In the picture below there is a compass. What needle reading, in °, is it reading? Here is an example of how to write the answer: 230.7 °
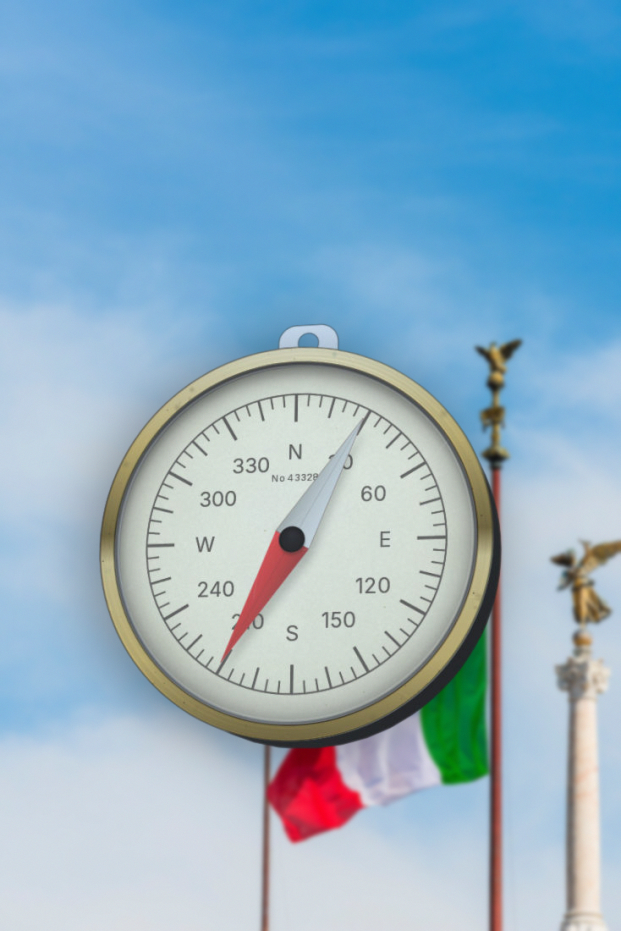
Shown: 210 °
